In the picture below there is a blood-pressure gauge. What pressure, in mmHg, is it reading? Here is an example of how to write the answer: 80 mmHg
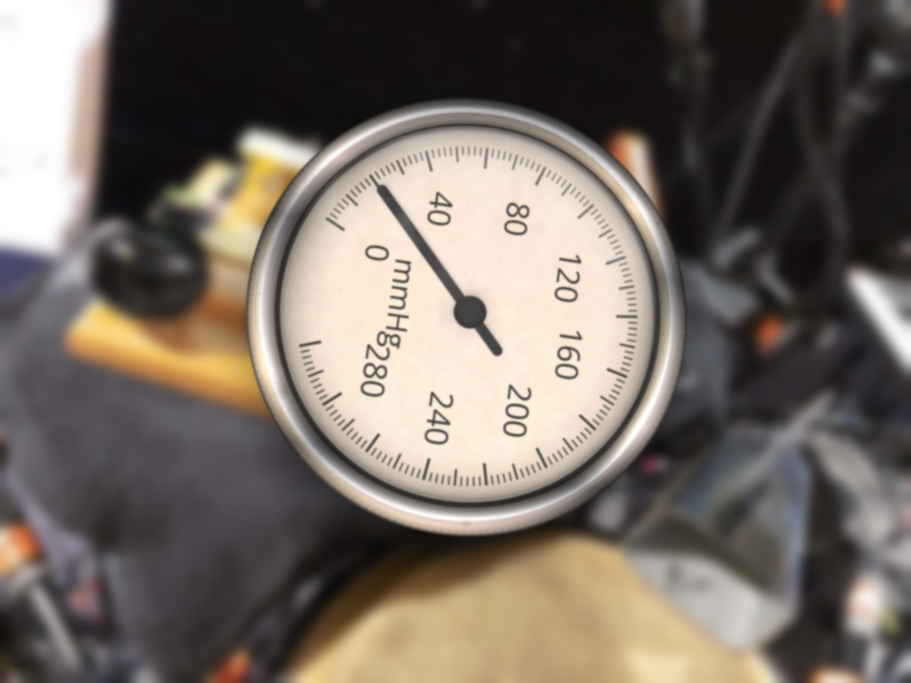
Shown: 20 mmHg
